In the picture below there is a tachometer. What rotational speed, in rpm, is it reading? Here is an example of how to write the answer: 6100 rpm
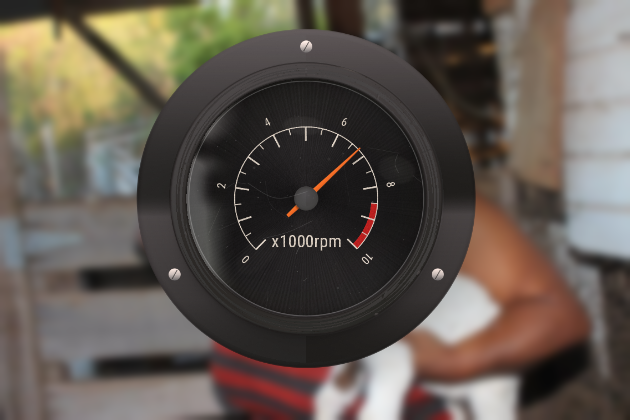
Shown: 6750 rpm
